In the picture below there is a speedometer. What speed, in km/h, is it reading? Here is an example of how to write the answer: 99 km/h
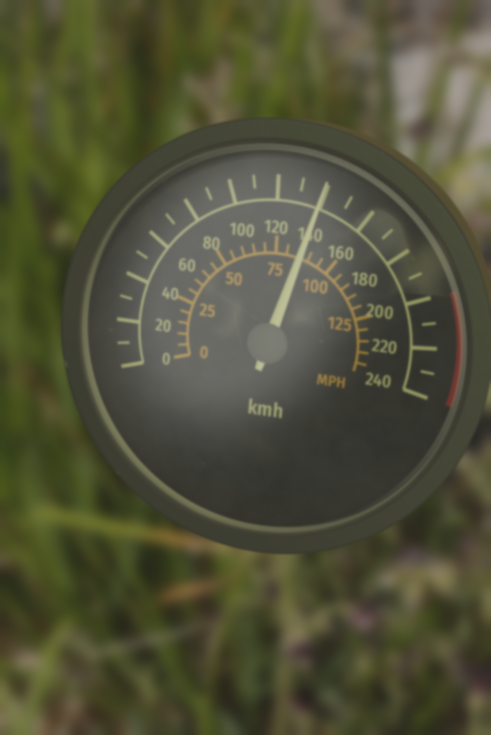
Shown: 140 km/h
